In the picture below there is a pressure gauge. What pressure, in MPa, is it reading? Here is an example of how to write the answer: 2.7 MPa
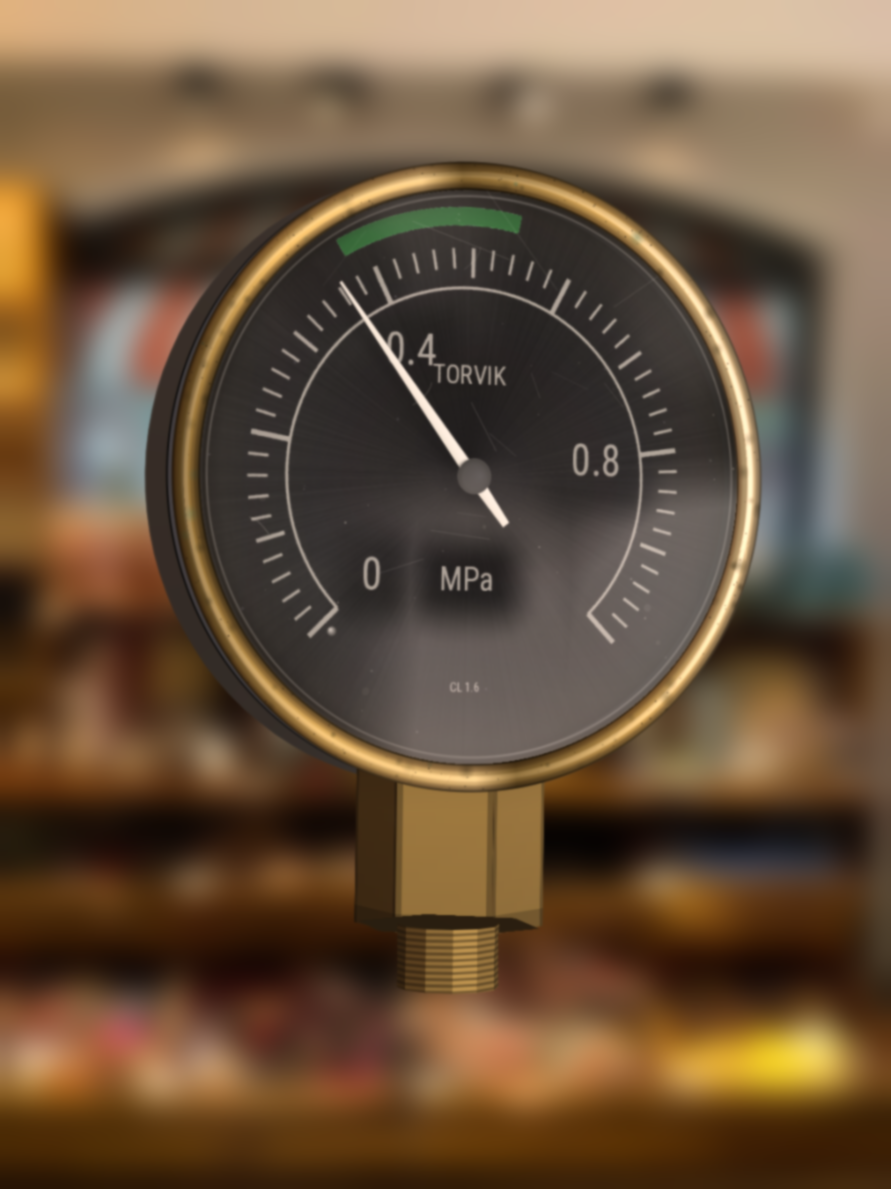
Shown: 0.36 MPa
